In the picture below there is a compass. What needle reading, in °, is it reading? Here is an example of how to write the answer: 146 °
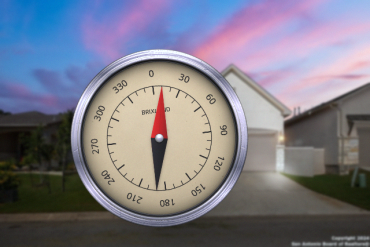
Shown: 10 °
